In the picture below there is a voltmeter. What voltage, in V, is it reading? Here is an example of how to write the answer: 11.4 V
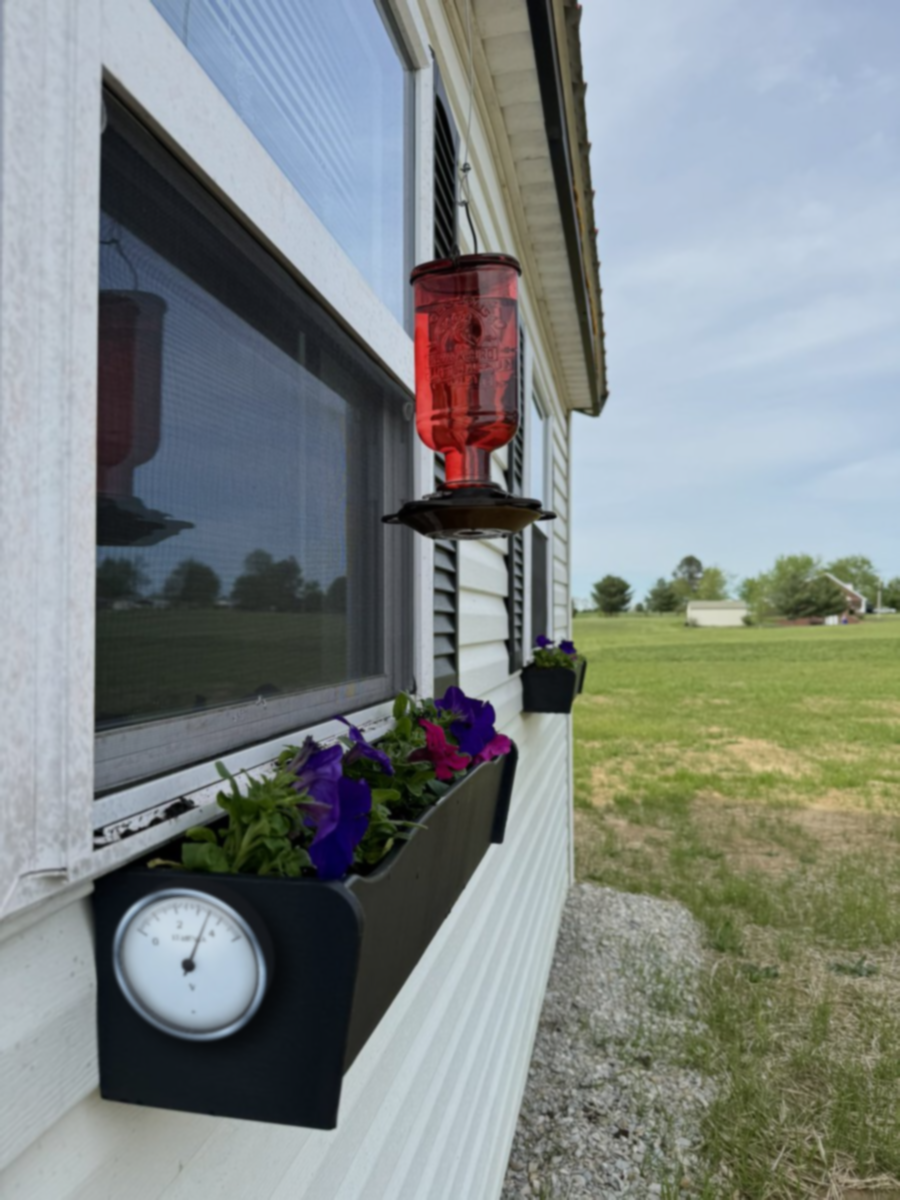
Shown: 3.5 V
